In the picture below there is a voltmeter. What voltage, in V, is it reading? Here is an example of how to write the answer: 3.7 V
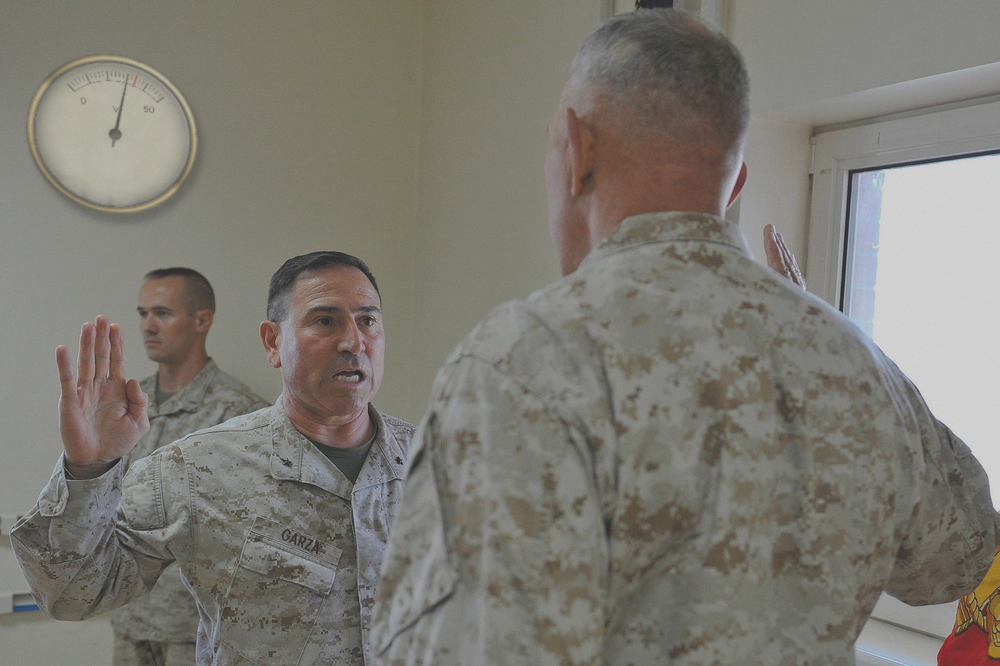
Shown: 30 V
